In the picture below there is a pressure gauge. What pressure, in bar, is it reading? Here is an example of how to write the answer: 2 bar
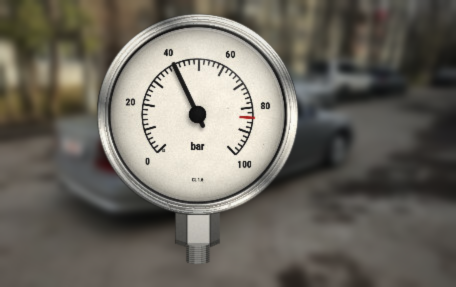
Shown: 40 bar
